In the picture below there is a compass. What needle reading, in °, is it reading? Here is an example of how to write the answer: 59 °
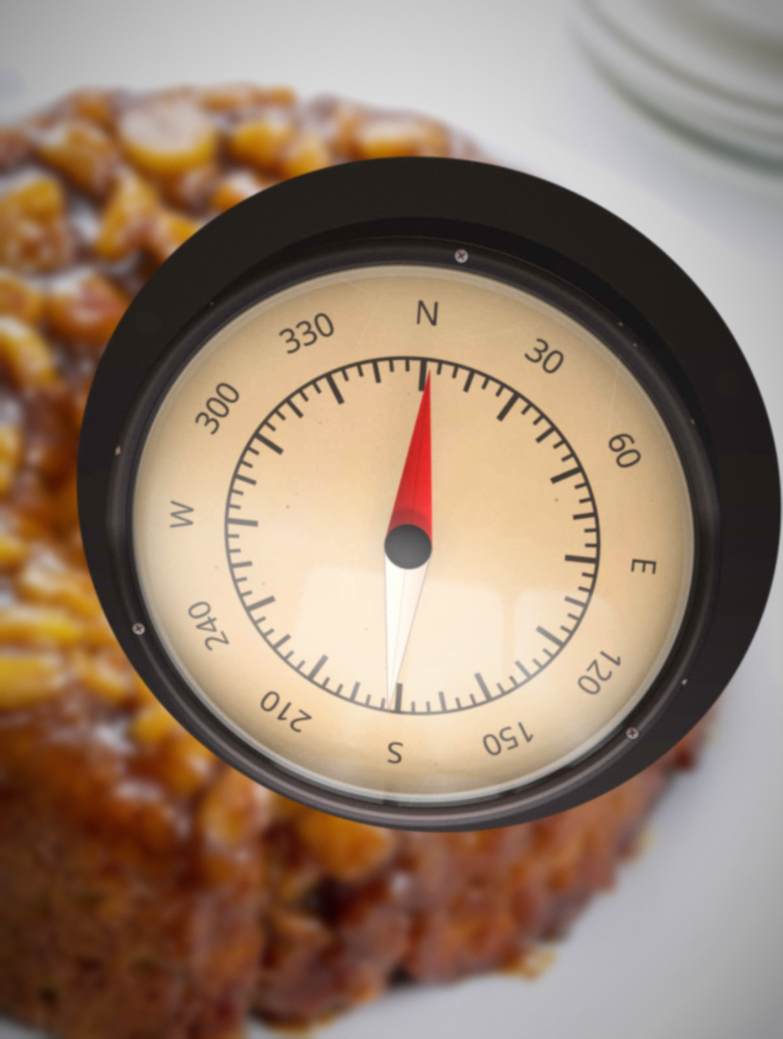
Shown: 2.5 °
